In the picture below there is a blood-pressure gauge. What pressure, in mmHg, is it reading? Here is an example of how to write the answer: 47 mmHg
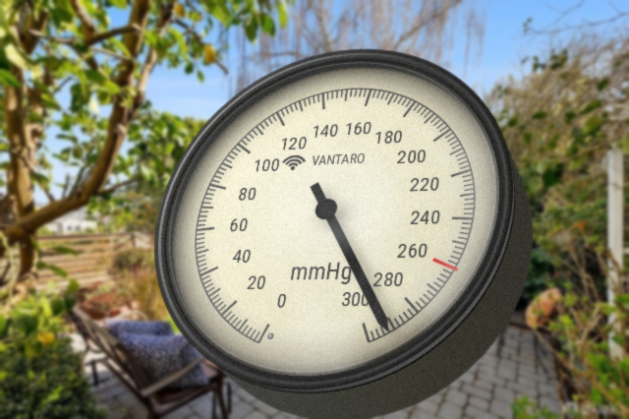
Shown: 292 mmHg
